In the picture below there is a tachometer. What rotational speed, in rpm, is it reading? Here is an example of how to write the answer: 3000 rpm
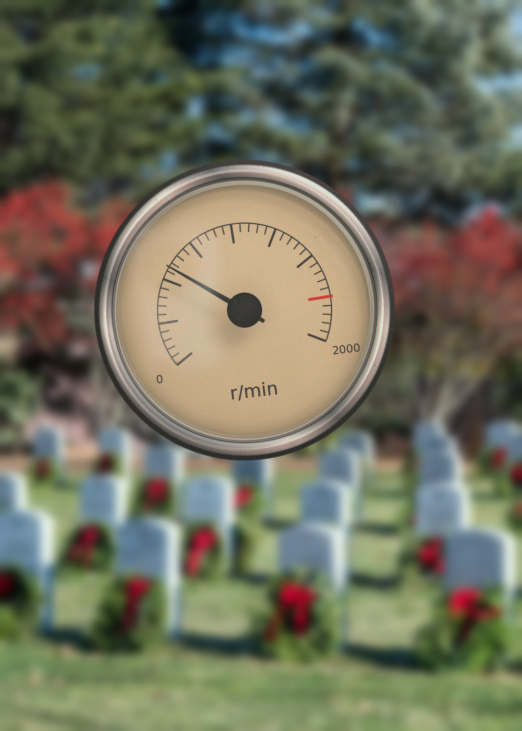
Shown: 575 rpm
